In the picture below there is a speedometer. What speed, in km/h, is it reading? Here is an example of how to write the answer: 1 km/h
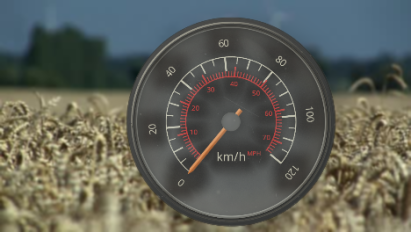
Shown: 0 km/h
